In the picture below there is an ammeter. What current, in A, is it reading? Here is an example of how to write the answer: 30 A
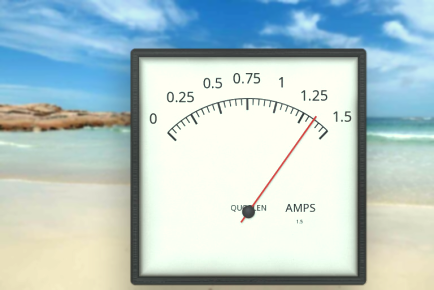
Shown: 1.35 A
